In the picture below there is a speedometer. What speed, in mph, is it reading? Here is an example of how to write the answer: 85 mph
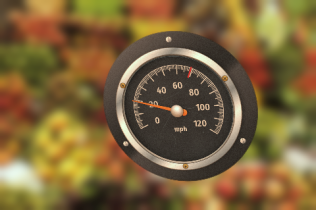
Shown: 20 mph
